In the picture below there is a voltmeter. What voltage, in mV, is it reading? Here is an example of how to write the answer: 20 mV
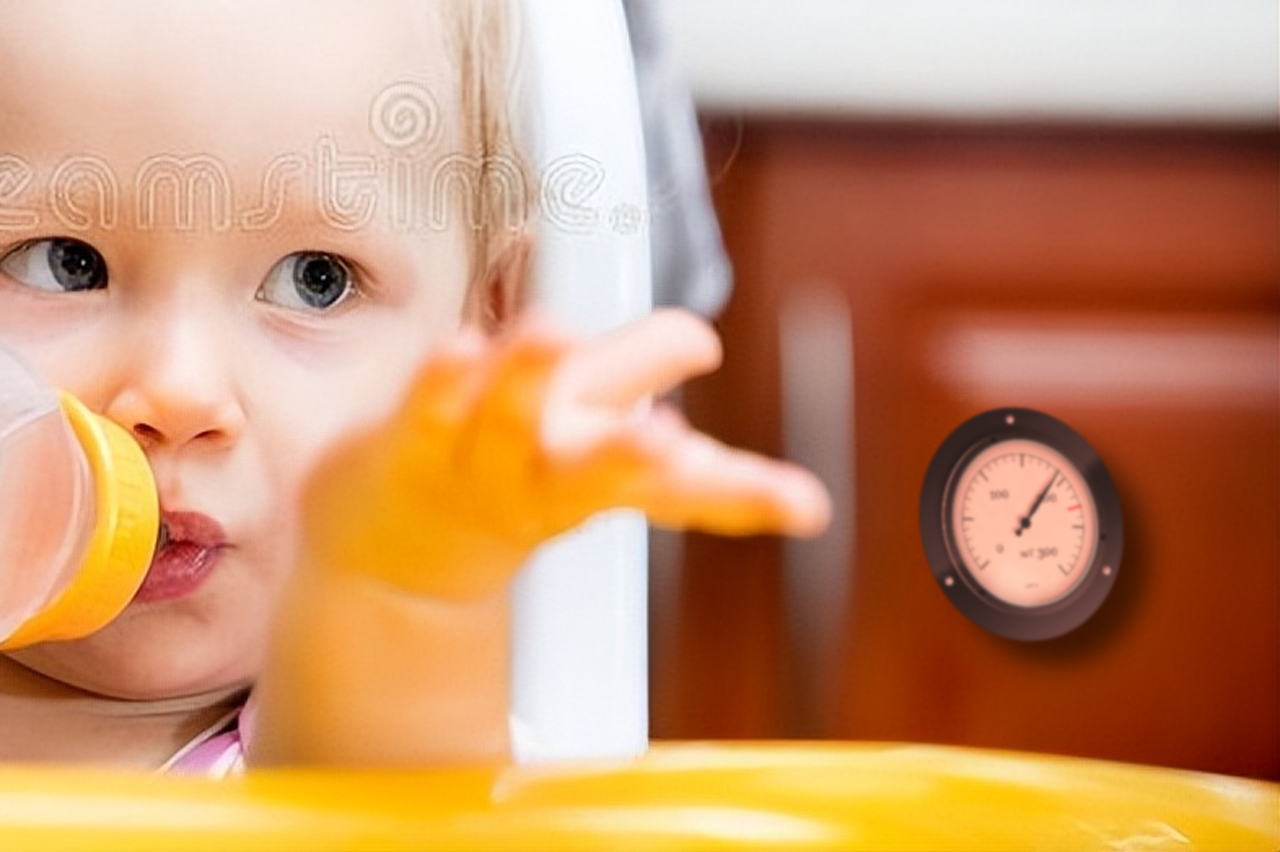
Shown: 190 mV
